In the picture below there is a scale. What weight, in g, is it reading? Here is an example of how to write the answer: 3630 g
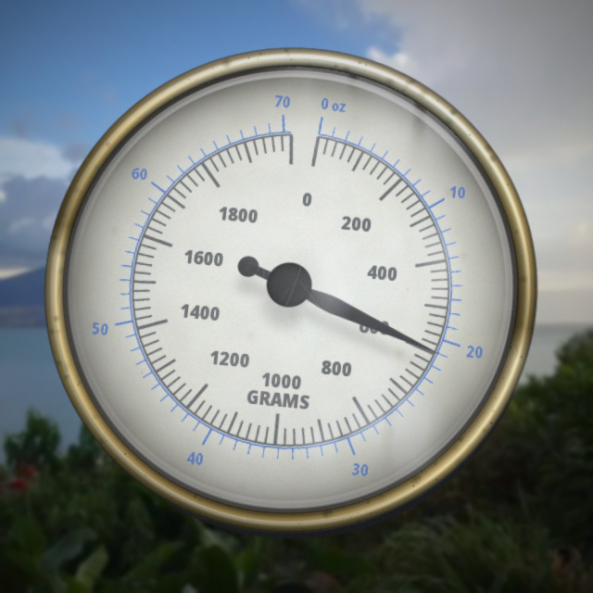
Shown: 600 g
